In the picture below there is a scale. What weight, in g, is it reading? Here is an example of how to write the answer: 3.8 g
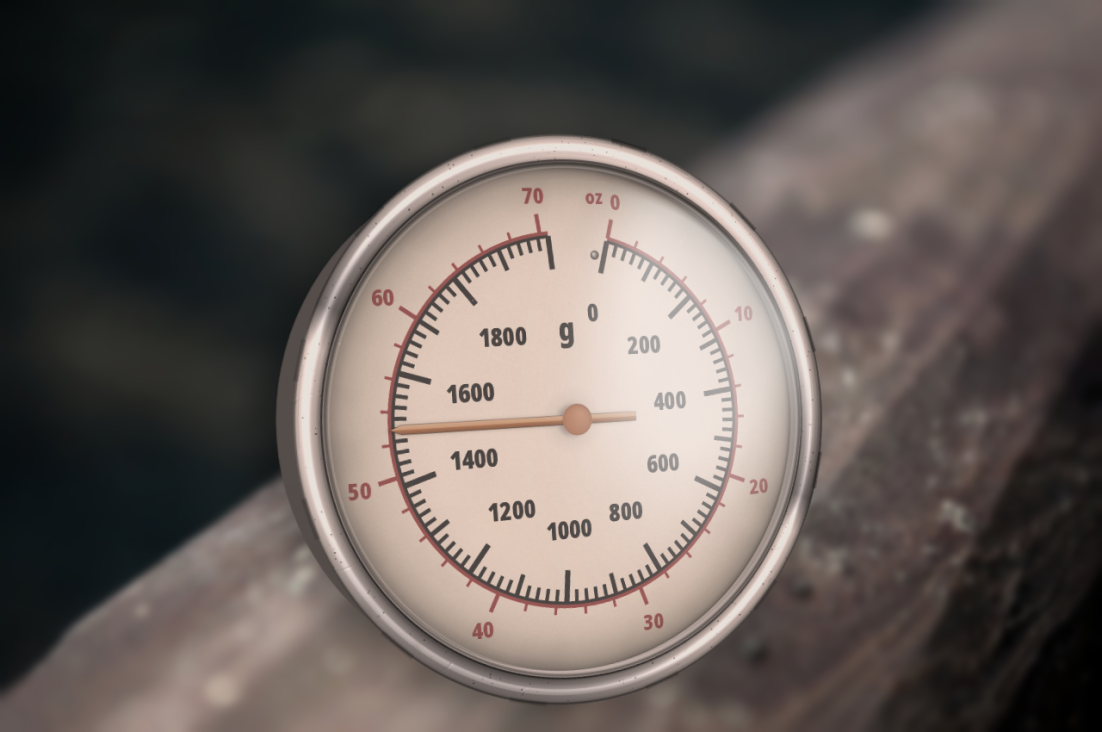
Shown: 1500 g
